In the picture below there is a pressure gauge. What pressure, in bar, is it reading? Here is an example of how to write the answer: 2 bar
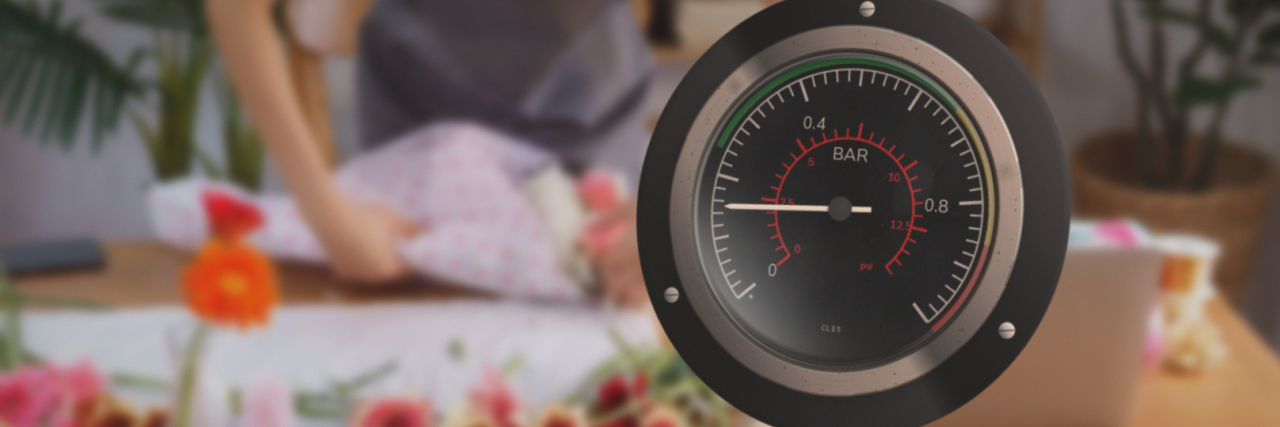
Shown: 0.15 bar
